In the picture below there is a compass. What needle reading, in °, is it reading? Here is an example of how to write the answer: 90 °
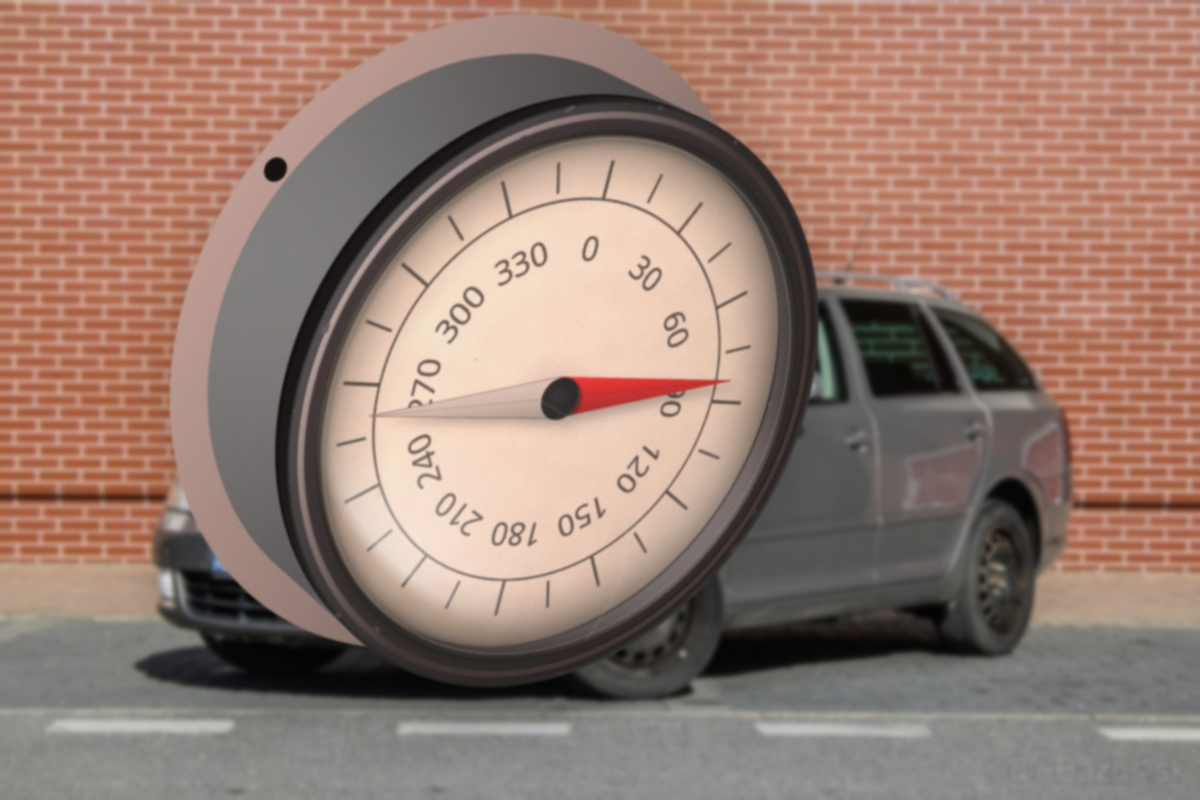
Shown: 82.5 °
